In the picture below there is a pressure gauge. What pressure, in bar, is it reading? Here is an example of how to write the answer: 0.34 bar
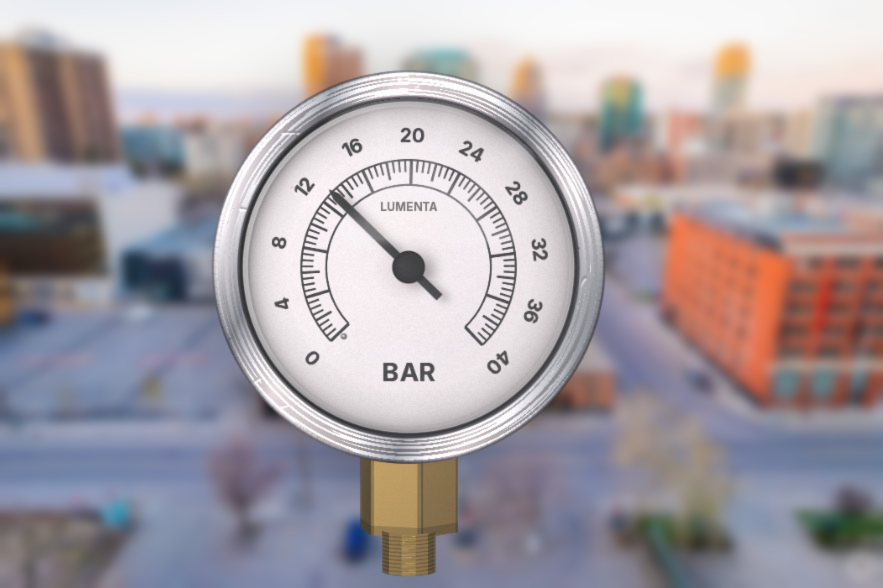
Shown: 13 bar
